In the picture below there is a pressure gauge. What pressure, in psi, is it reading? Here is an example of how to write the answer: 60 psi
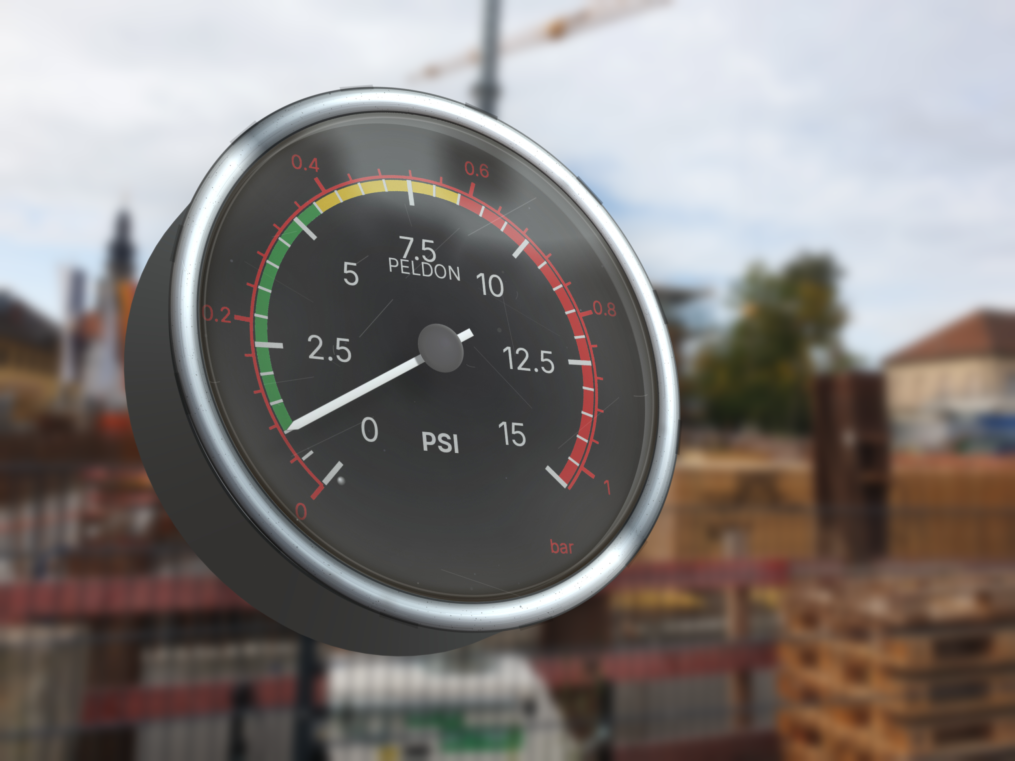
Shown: 1 psi
